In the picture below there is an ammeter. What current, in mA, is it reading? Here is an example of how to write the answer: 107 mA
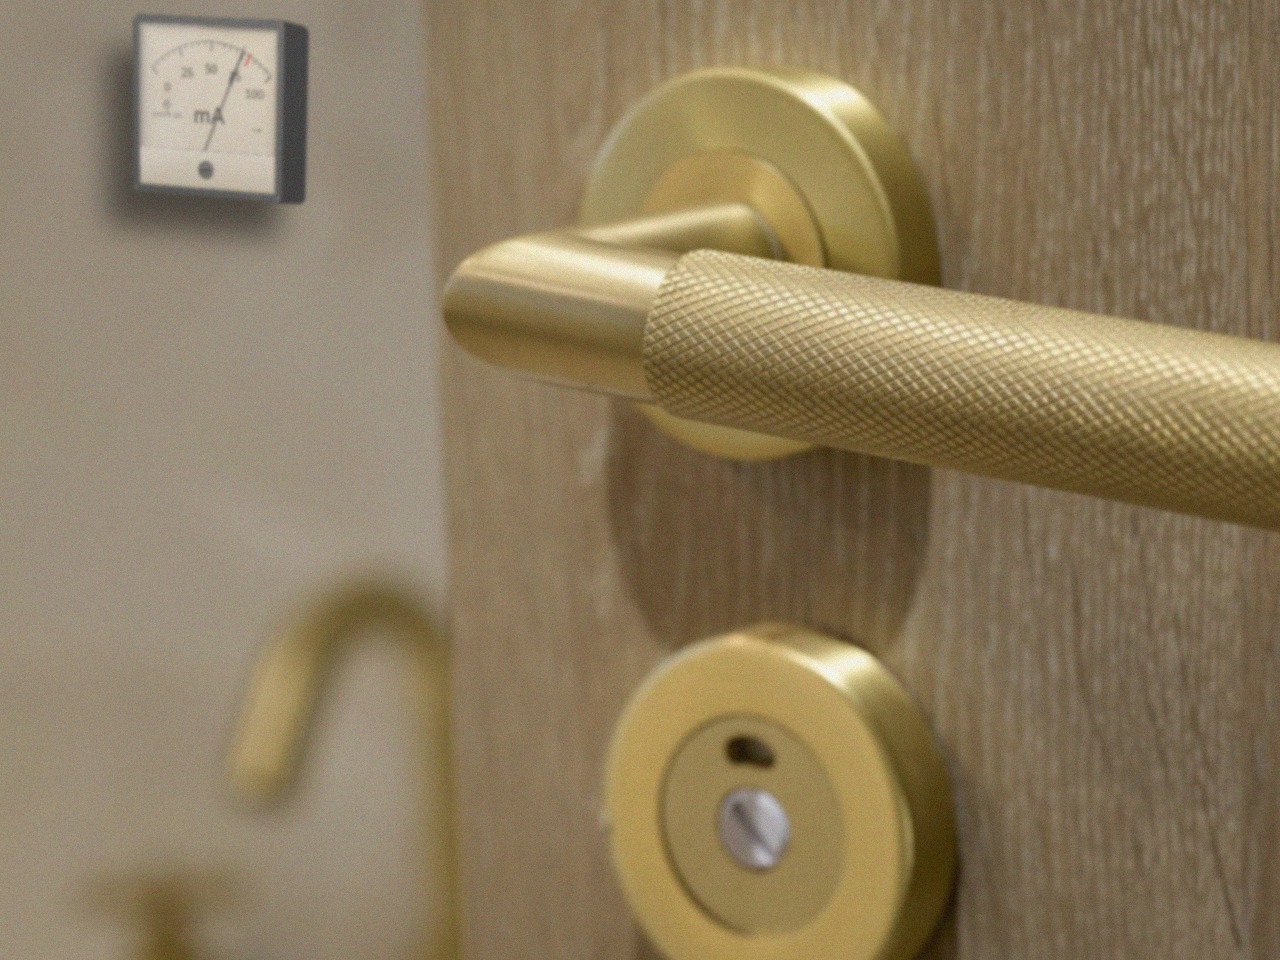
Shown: 75 mA
